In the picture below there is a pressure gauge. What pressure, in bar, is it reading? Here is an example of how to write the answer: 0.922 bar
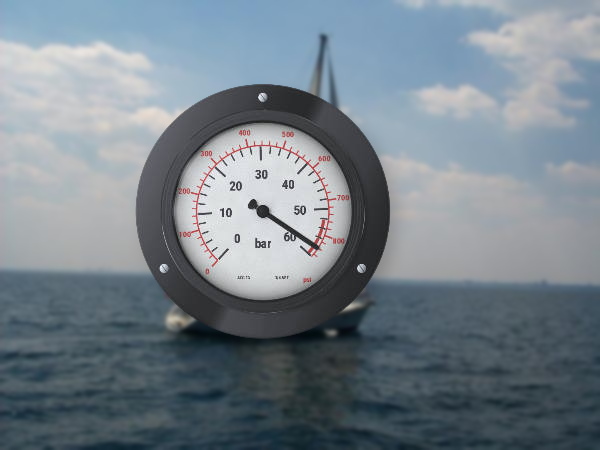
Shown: 58 bar
